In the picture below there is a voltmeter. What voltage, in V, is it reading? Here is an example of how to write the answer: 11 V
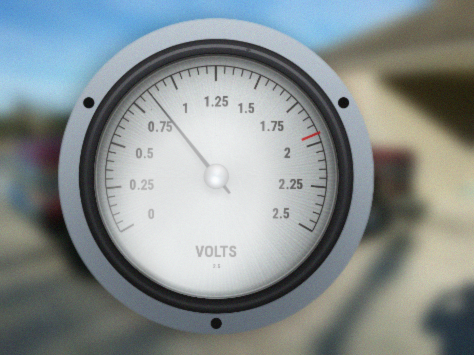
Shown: 0.85 V
